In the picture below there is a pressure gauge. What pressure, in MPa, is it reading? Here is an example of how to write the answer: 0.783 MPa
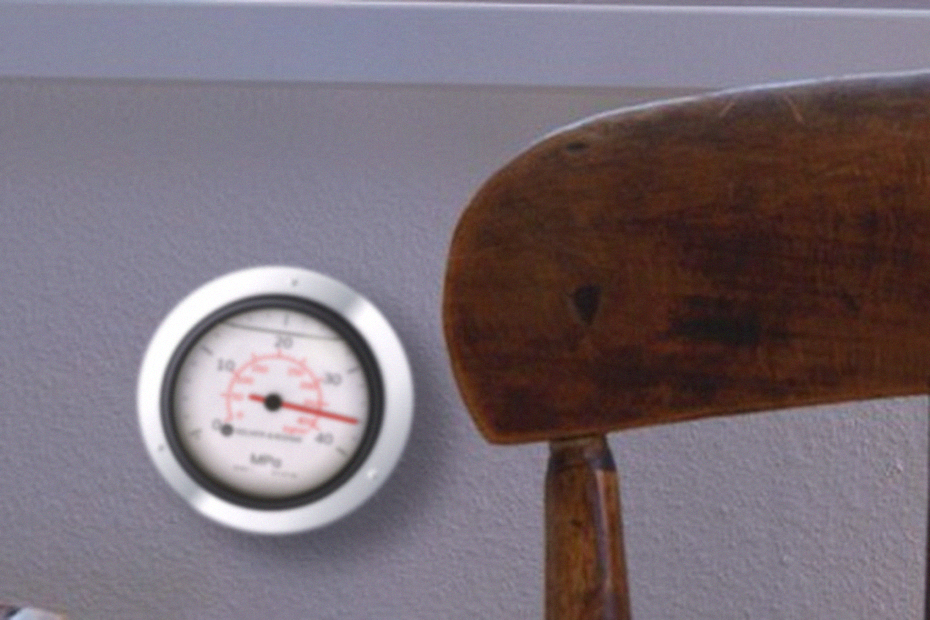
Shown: 36 MPa
